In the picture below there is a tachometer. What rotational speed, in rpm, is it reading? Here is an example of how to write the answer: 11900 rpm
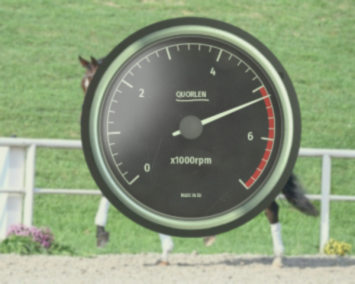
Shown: 5200 rpm
